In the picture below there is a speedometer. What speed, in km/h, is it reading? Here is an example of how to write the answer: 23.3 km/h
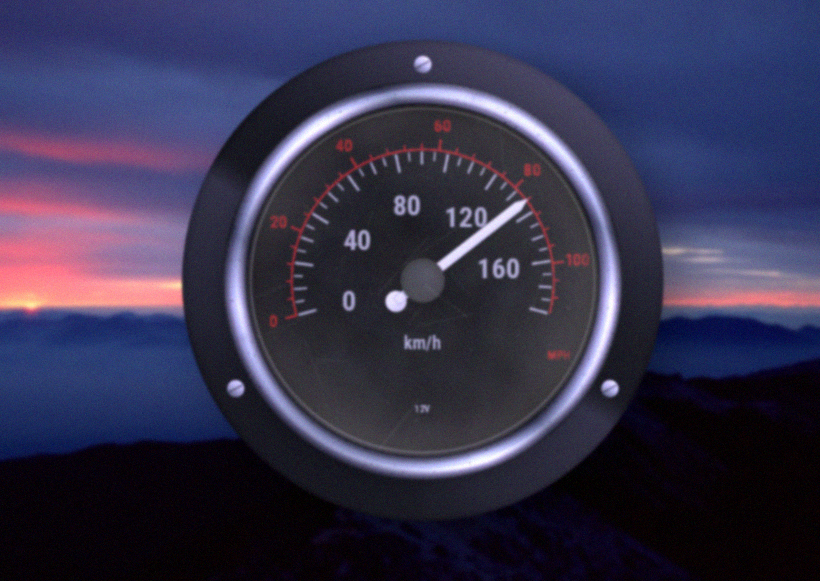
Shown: 135 km/h
